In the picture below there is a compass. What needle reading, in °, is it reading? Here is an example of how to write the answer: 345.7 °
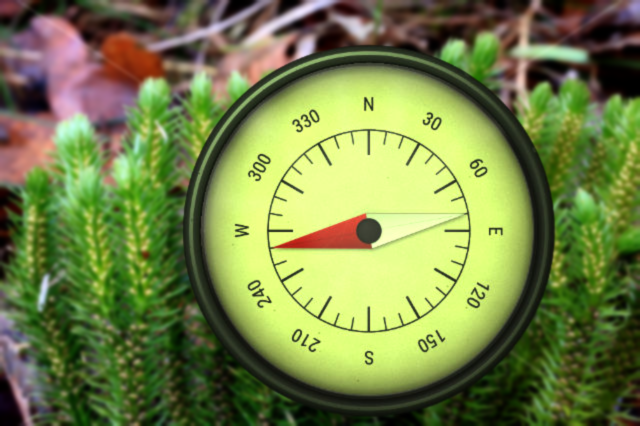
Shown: 260 °
